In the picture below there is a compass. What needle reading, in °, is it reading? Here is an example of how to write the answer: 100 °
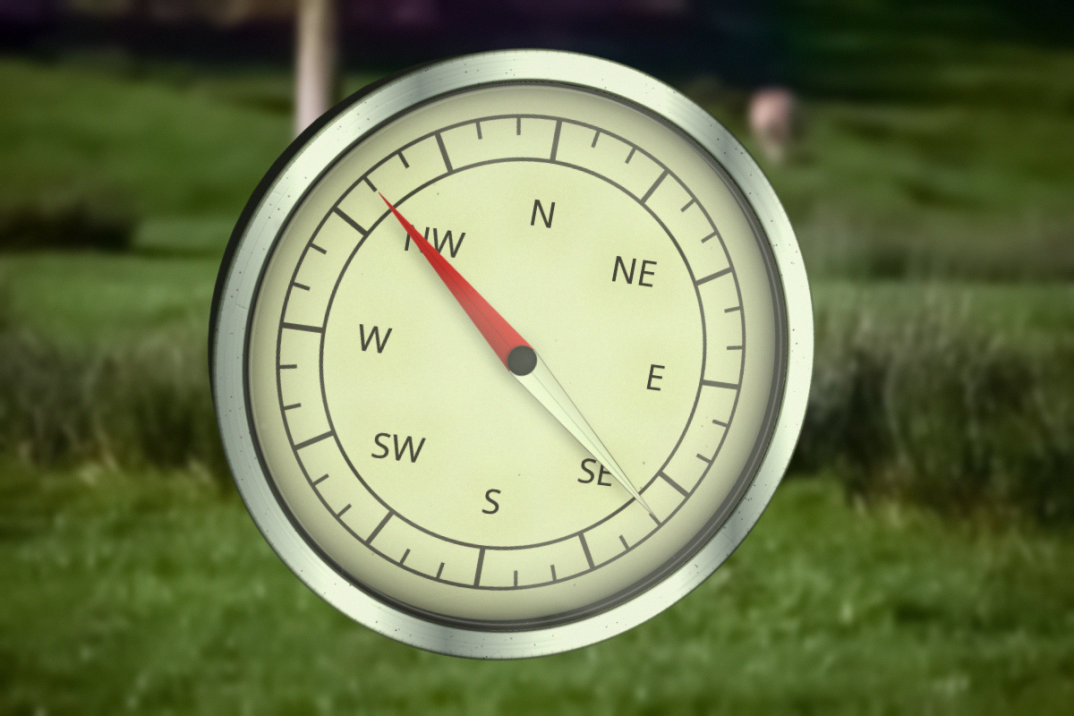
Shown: 310 °
